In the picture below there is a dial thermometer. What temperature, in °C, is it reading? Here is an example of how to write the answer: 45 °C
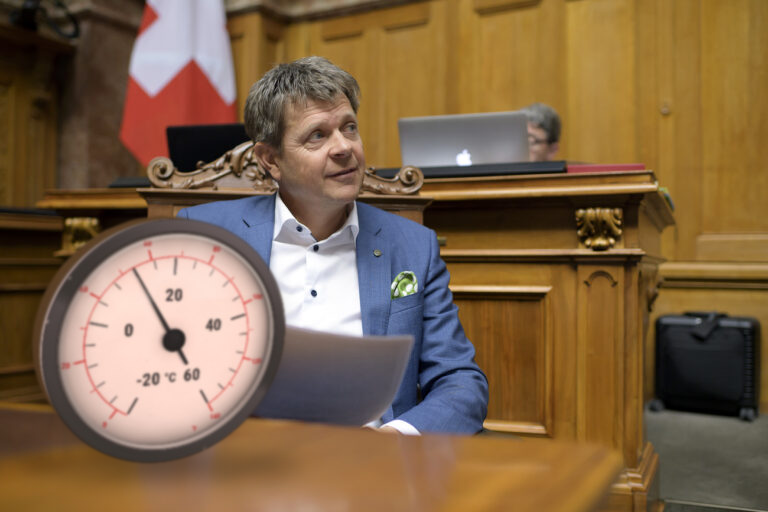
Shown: 12 °C
